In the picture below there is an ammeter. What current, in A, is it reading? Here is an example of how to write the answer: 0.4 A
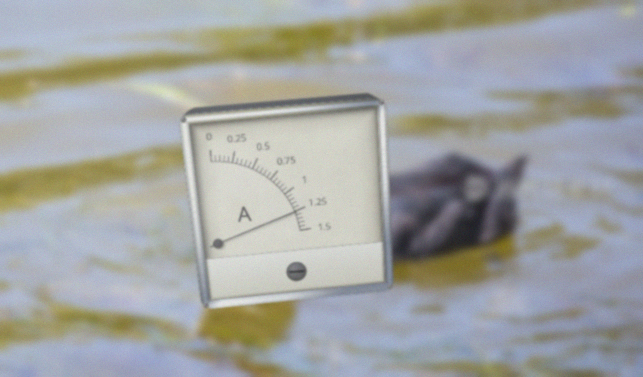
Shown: 1.25 A
